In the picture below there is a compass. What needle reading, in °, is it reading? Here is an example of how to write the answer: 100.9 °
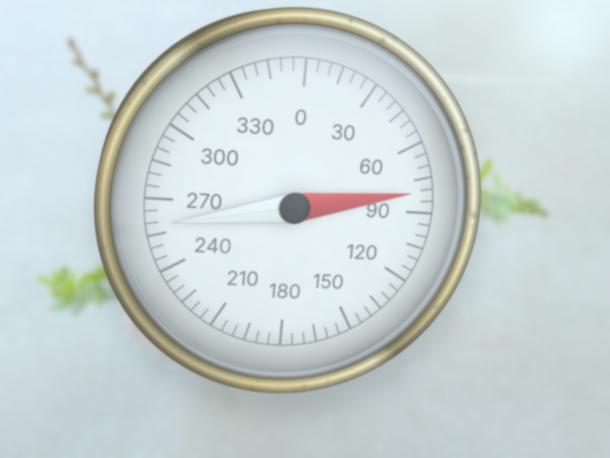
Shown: 80 °
